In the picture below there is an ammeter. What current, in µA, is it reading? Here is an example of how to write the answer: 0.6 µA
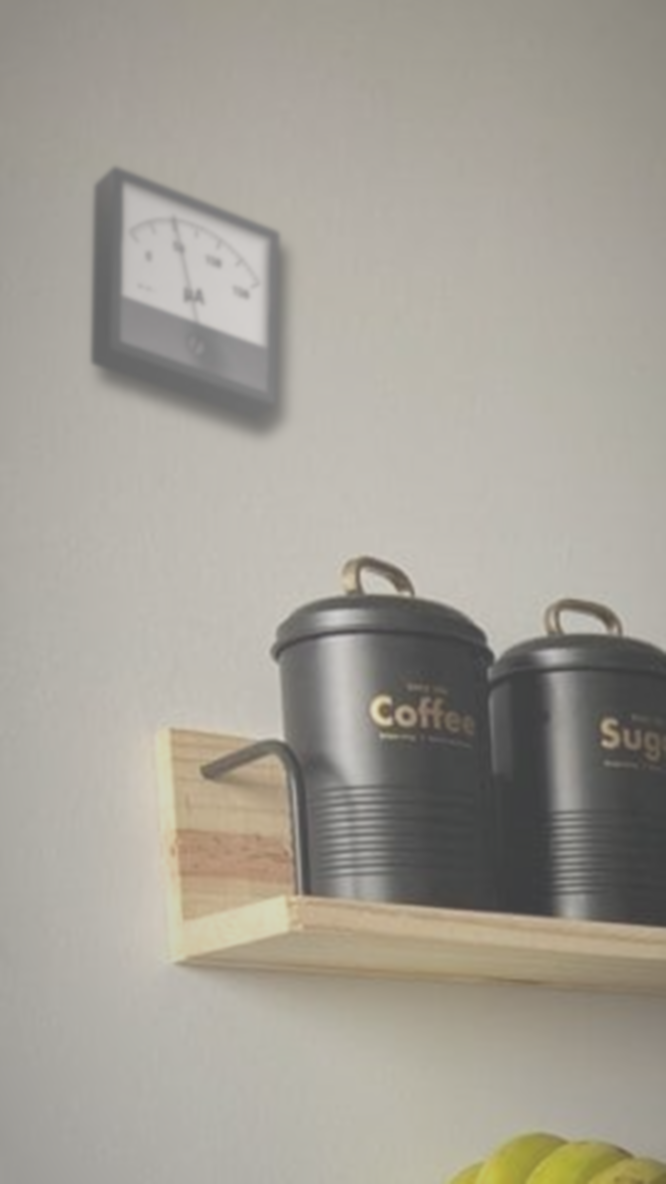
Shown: 50 µA
